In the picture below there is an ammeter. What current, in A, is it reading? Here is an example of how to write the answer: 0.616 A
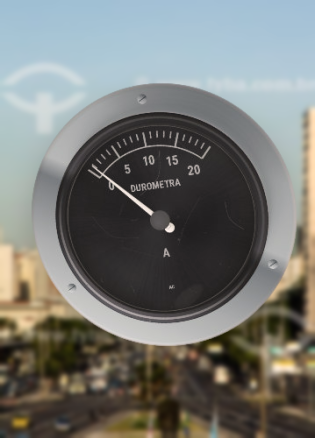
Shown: 1 A
